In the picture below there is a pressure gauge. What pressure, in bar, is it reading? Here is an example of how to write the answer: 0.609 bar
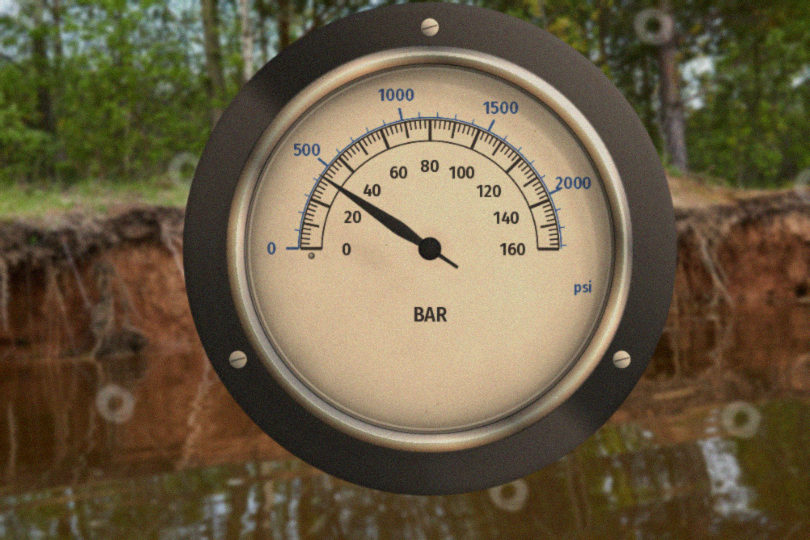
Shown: 30 bar
